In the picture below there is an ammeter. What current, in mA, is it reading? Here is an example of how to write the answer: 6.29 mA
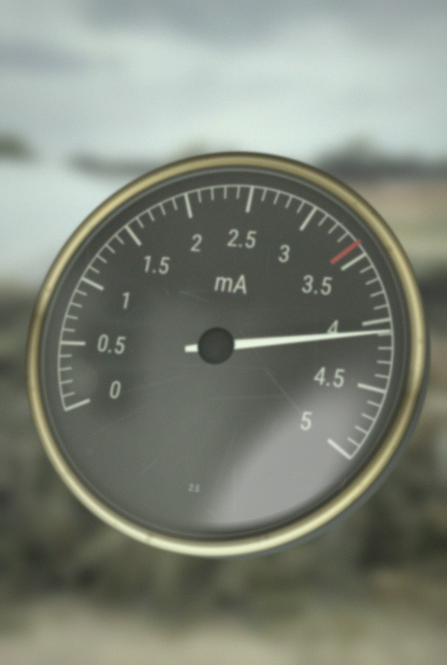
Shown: 4.1 mA
